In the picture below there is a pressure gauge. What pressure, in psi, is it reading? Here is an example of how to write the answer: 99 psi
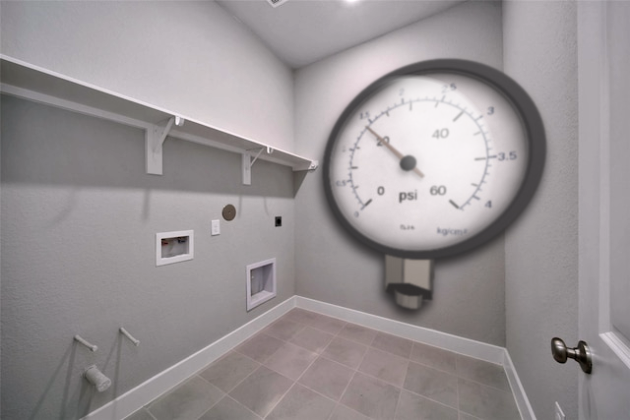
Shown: 20 psi
